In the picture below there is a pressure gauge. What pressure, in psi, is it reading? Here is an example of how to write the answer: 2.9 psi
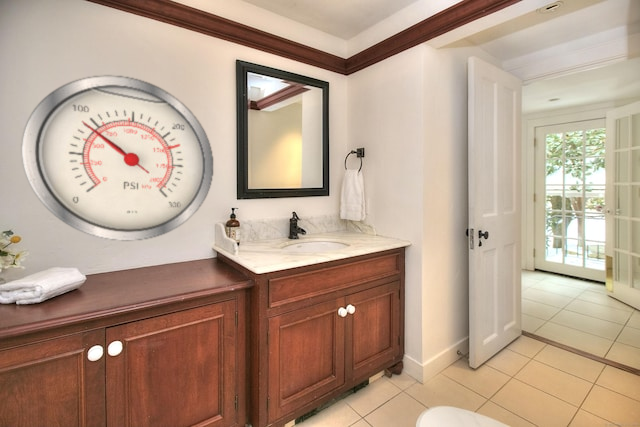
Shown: 90 psi
